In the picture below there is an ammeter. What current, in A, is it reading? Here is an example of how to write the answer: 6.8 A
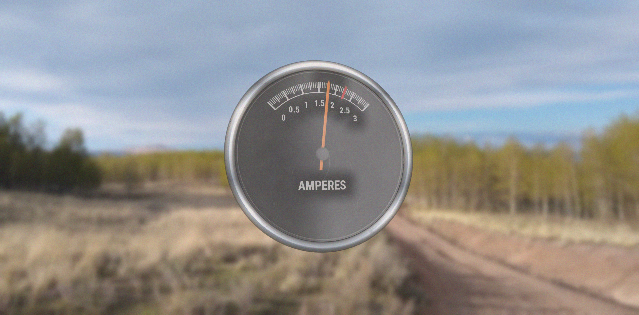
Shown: 1.75 A
